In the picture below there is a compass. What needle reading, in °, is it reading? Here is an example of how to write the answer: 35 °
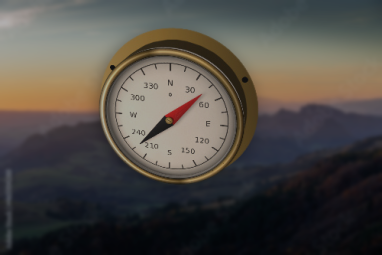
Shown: 45 °
